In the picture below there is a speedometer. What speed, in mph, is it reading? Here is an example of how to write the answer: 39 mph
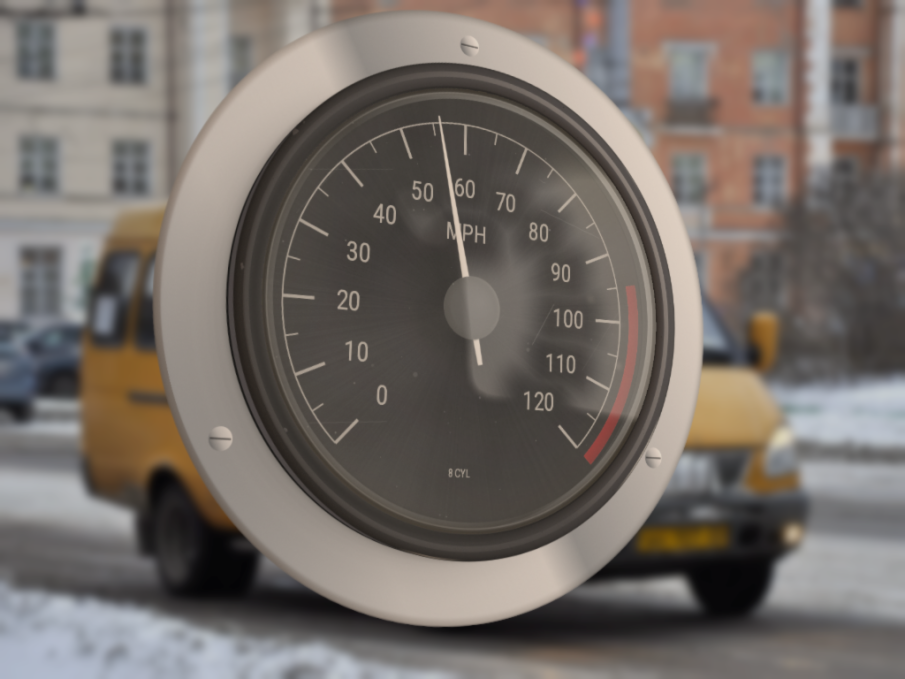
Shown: 55 mph
